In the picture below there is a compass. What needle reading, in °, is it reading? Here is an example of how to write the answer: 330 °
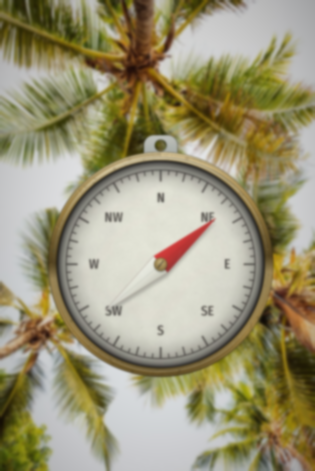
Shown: 50 °
